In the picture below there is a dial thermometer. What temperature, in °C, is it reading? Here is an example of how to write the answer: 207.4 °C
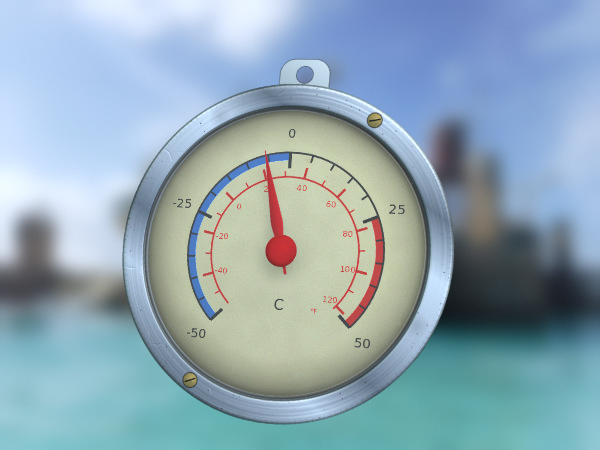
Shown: -5 °C
